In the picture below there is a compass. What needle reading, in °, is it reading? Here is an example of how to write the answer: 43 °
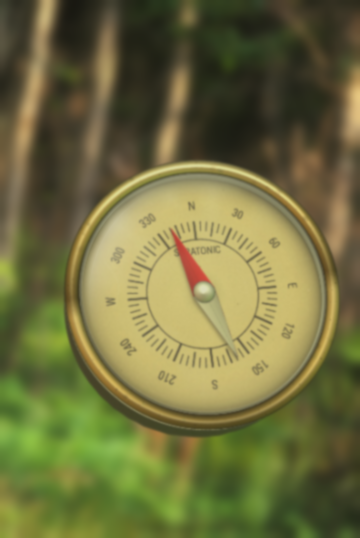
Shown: 340 °
